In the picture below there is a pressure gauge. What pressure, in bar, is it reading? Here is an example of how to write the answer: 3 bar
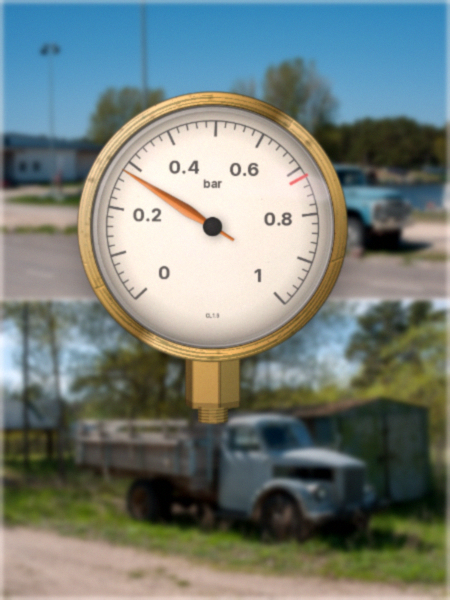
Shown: 0.28 bar
